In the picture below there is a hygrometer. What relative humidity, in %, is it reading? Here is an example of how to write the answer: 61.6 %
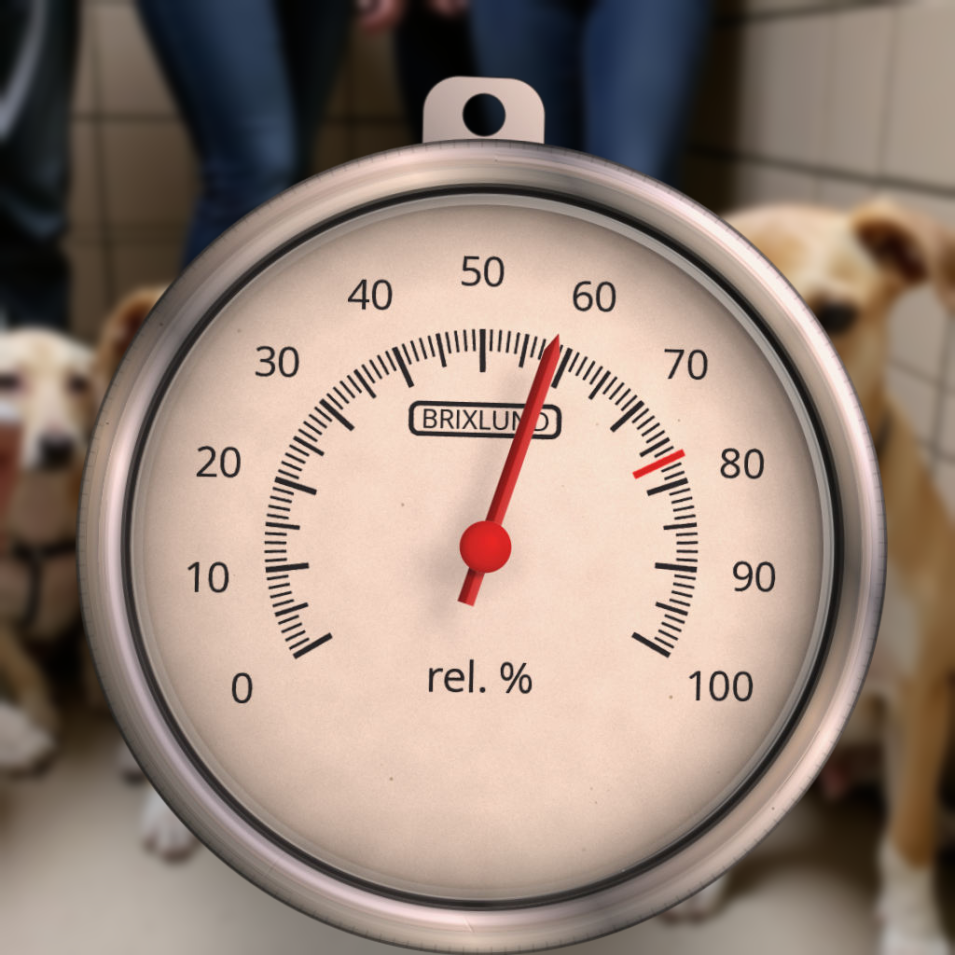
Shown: 58 %
